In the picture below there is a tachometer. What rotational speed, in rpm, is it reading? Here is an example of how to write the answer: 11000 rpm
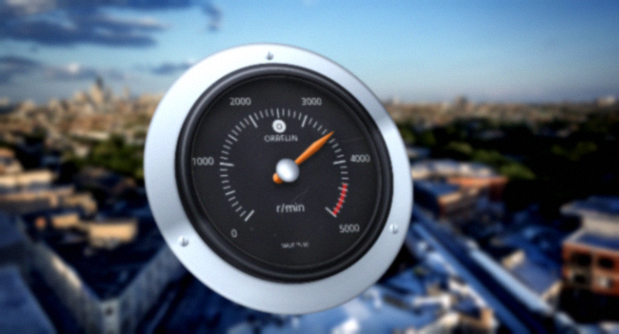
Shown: 3500 rpm
